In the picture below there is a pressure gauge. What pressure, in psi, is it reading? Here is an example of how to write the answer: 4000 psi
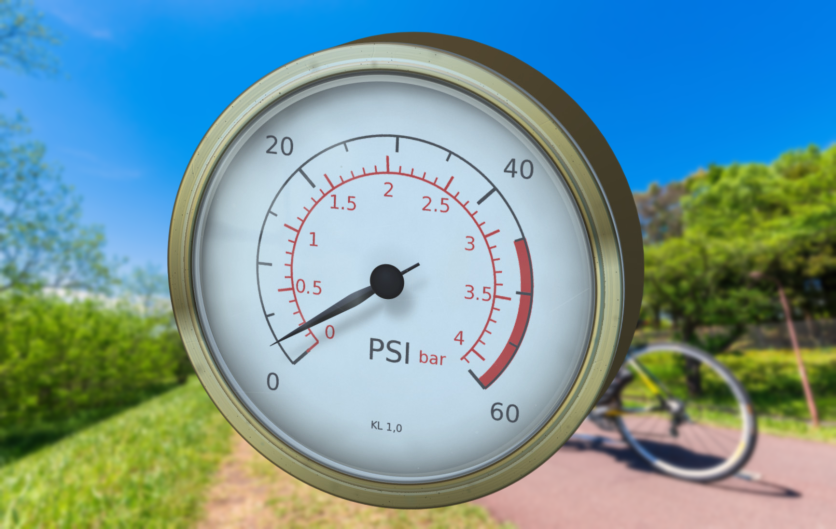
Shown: 2.5 psi
